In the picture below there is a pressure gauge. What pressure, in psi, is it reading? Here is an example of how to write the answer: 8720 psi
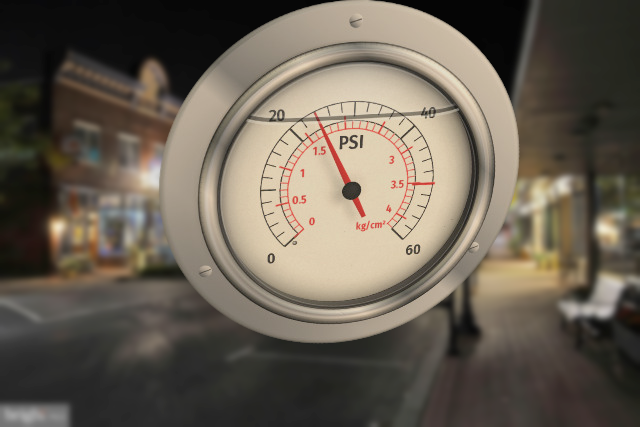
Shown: 24 psi
